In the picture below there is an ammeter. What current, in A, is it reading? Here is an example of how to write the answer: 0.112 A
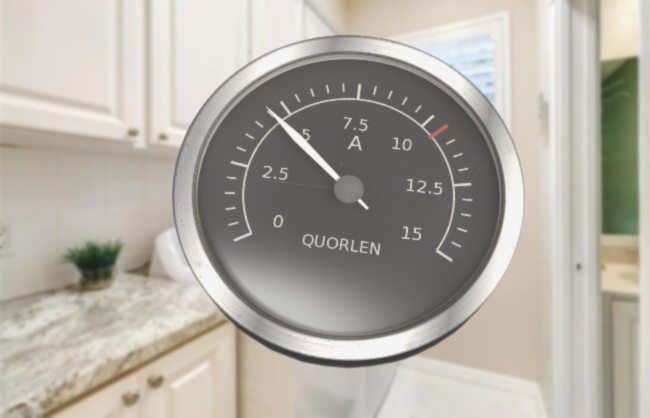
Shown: 4.5 A
